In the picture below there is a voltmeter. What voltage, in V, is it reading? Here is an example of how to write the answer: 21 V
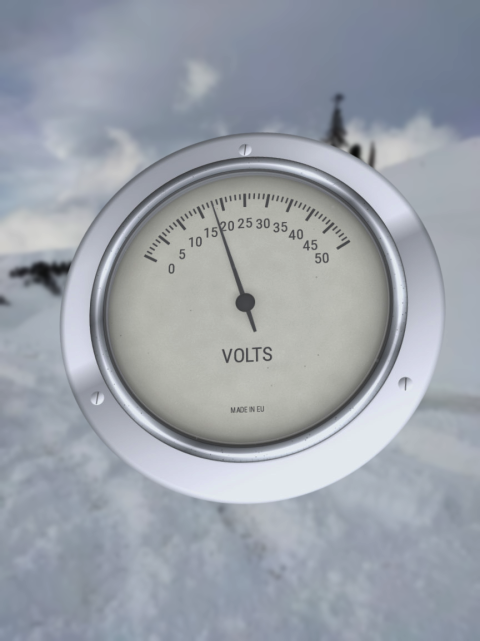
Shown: 18 V
